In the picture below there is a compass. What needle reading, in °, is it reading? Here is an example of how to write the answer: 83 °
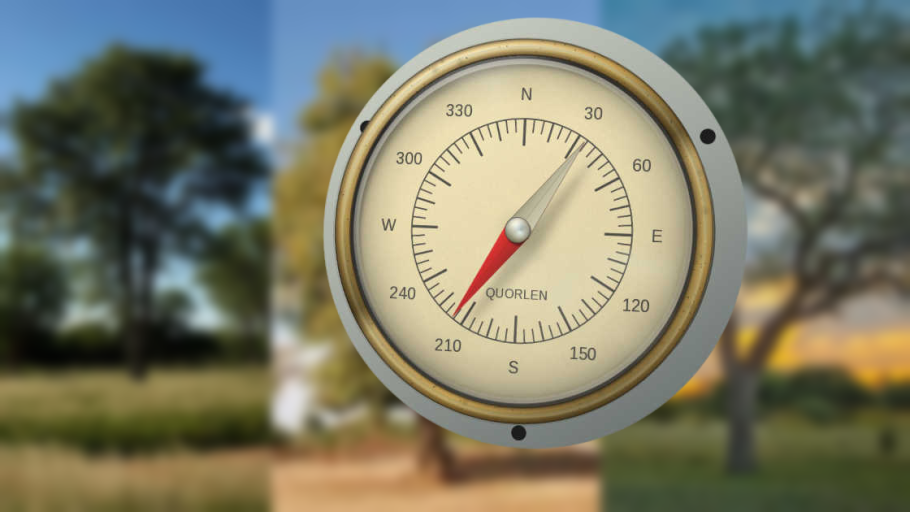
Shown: 215 °
